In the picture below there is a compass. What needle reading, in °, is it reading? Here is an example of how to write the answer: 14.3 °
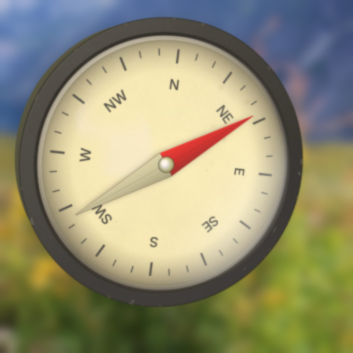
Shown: 55 °
